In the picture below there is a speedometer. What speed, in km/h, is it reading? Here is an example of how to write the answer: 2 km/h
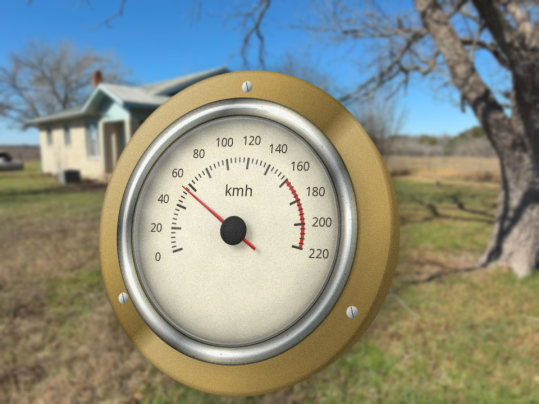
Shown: 56 km/h
